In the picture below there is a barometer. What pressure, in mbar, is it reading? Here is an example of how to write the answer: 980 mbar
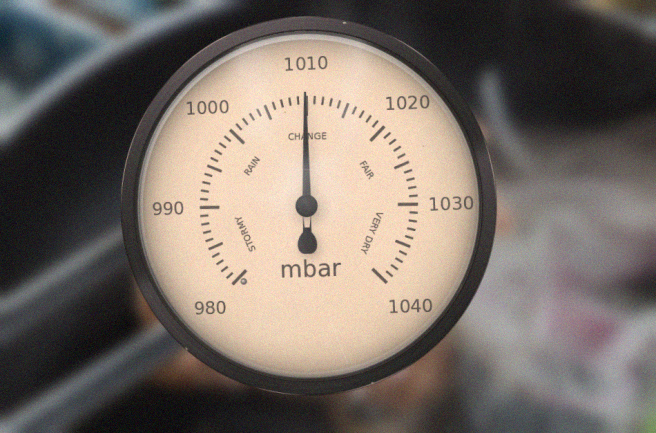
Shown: 1010 mbar
